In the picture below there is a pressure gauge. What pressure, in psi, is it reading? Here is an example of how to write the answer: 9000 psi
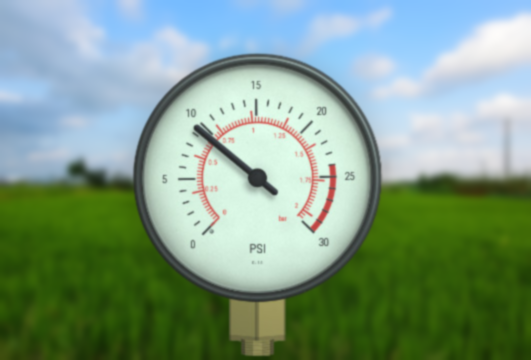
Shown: 9.5 psi
